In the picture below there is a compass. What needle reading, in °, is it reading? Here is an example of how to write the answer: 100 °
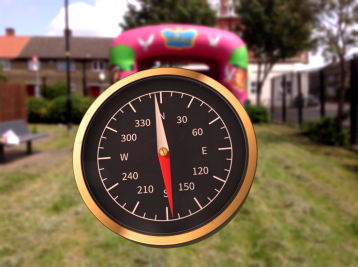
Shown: 175 °
